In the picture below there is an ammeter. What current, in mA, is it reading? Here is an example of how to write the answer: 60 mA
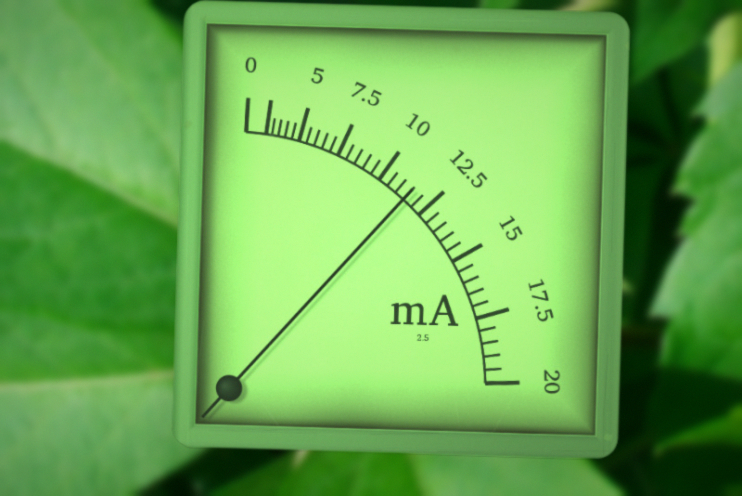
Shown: 11.5 mA
